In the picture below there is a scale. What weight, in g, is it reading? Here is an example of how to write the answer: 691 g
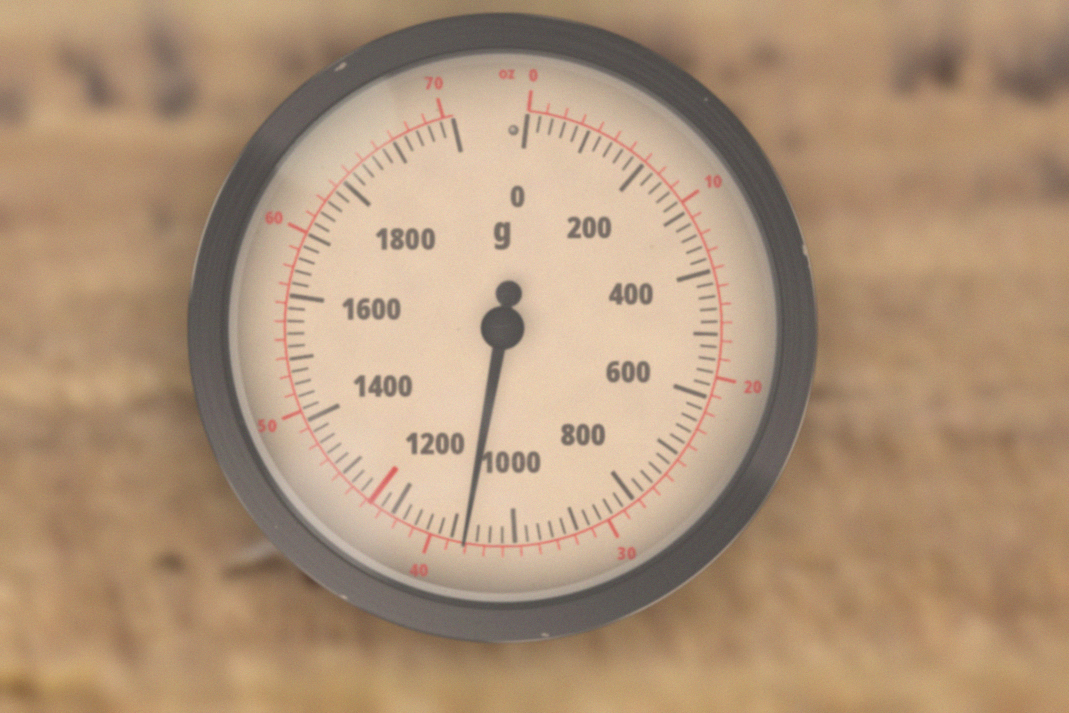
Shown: 1080 g
